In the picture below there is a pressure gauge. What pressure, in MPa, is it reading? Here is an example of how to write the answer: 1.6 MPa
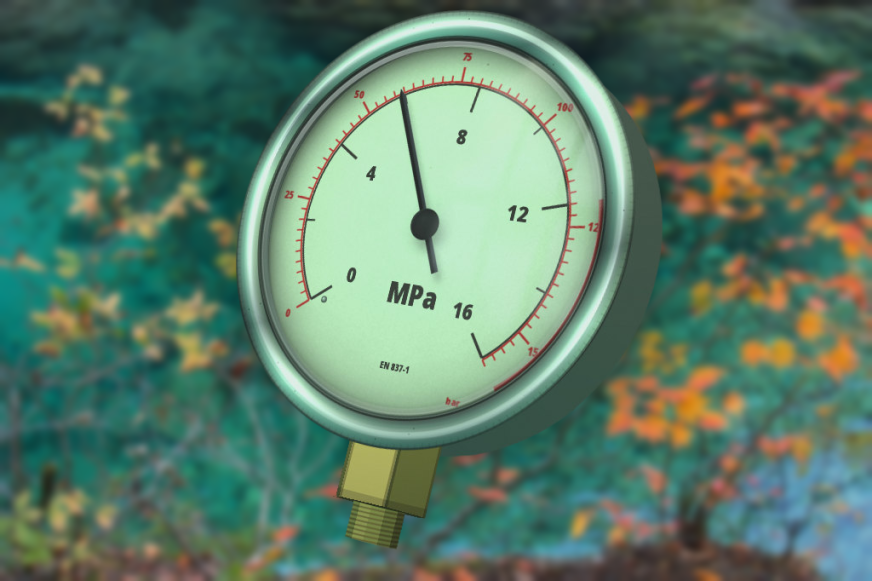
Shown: 6 MPa
